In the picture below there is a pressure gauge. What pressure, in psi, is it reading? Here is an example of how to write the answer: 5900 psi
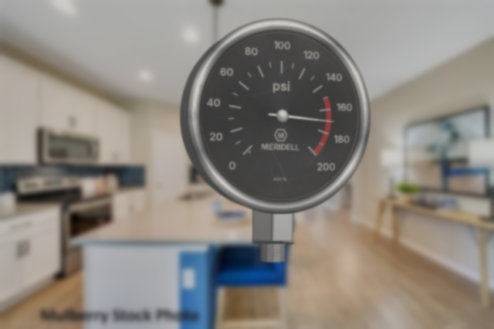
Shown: 170 psi
